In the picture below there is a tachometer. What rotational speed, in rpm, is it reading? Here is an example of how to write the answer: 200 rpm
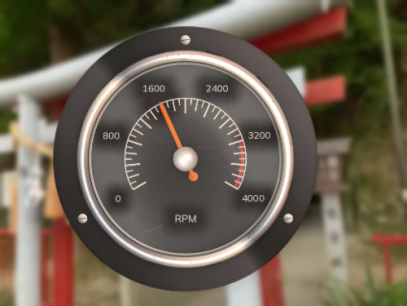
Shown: 1600 rpm
